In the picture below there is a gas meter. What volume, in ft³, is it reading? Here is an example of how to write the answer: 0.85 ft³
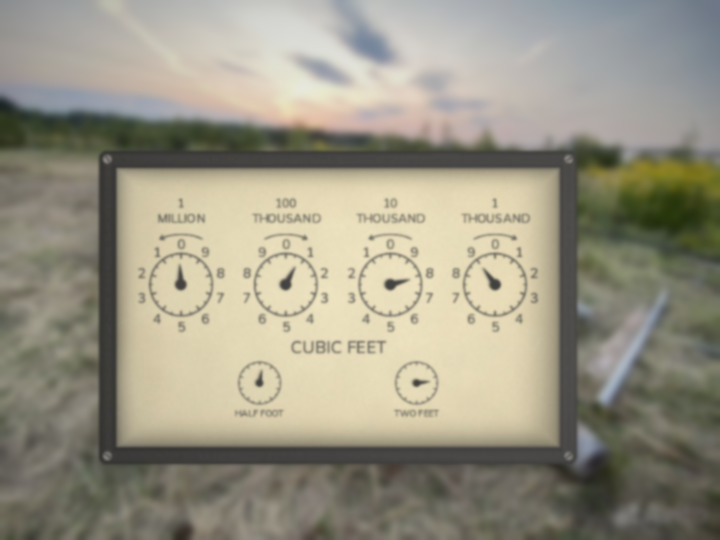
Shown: 7900 ft³
